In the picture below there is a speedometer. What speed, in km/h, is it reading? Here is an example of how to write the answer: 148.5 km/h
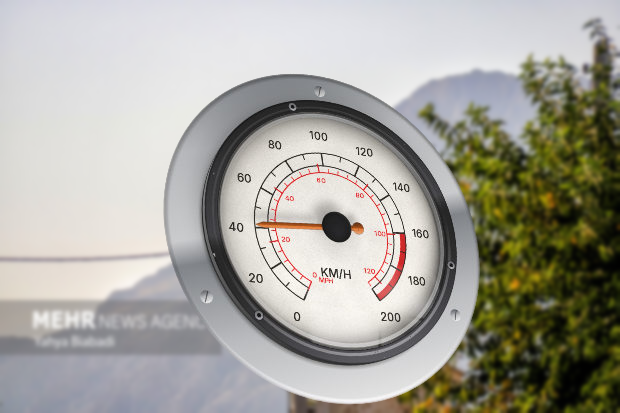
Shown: 40 km/h
